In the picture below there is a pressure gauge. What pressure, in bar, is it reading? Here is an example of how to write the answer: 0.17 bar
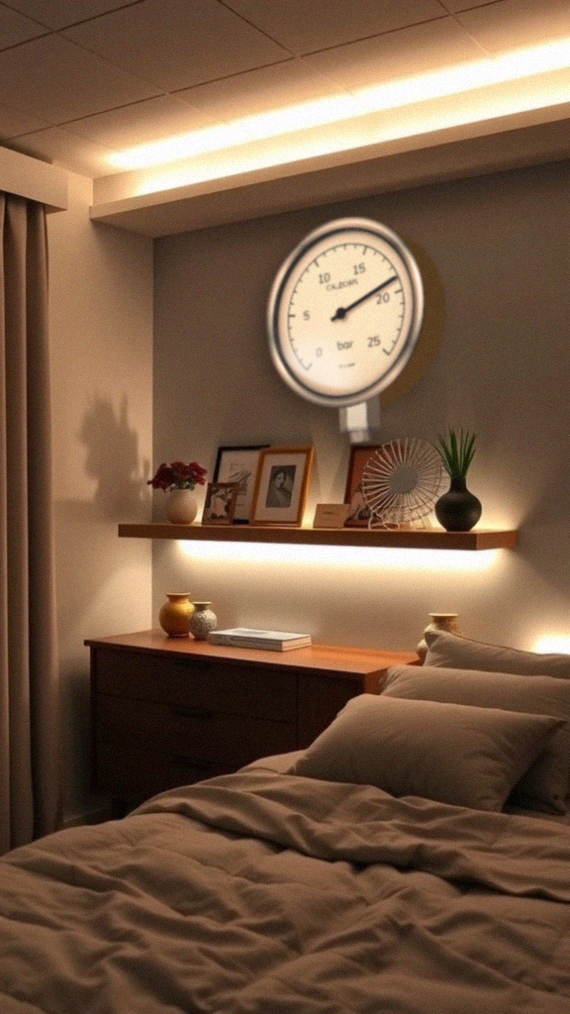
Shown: 19 bar
